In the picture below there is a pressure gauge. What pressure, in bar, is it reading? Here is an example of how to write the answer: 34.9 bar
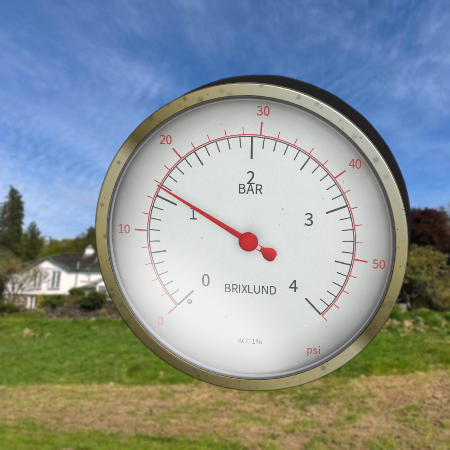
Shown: 1.1 bar
